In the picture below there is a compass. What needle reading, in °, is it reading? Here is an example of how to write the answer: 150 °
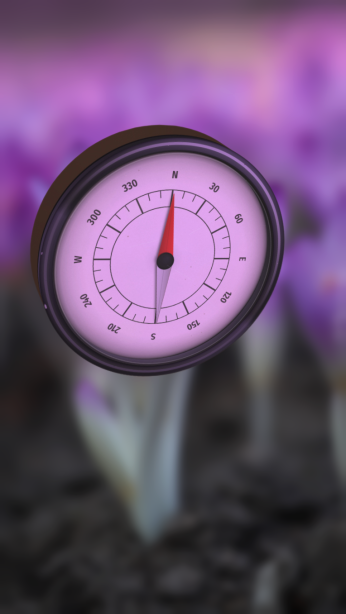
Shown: 0 °
